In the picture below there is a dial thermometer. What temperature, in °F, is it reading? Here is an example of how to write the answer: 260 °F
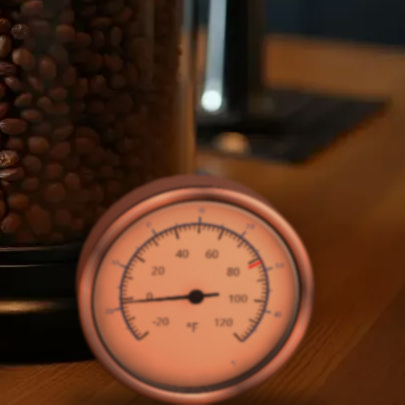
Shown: 0 °F
